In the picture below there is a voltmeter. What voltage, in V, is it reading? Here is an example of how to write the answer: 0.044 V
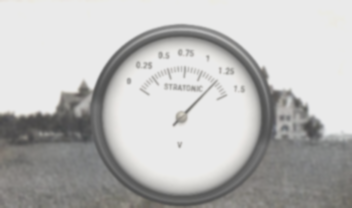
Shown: 1.25 V
